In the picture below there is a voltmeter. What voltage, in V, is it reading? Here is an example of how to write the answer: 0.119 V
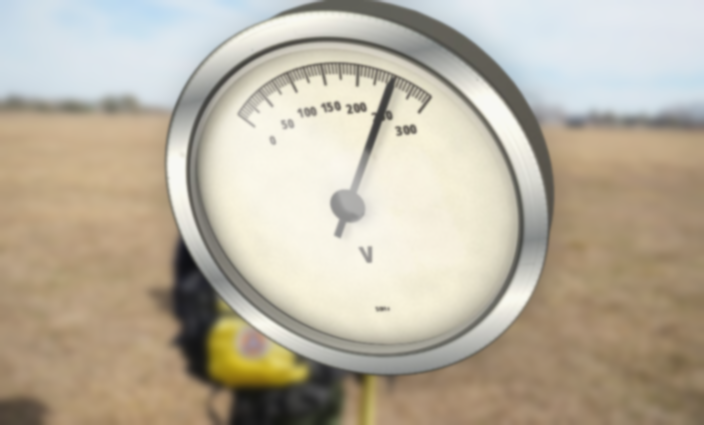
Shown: 250 V
